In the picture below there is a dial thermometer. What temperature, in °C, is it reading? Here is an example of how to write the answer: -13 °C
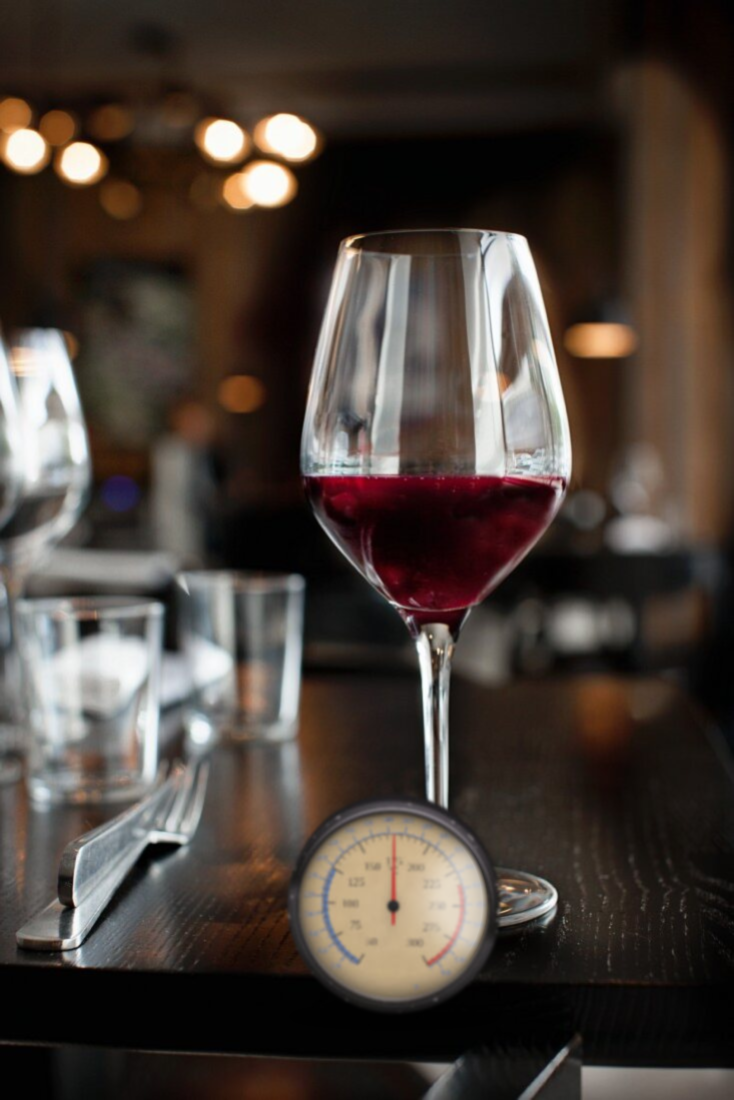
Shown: 175 °C
